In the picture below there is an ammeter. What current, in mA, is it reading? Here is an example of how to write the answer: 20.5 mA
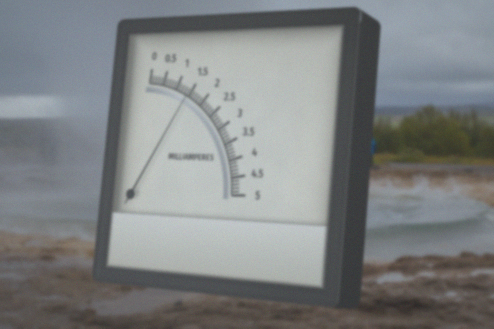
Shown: 1.5 mA
